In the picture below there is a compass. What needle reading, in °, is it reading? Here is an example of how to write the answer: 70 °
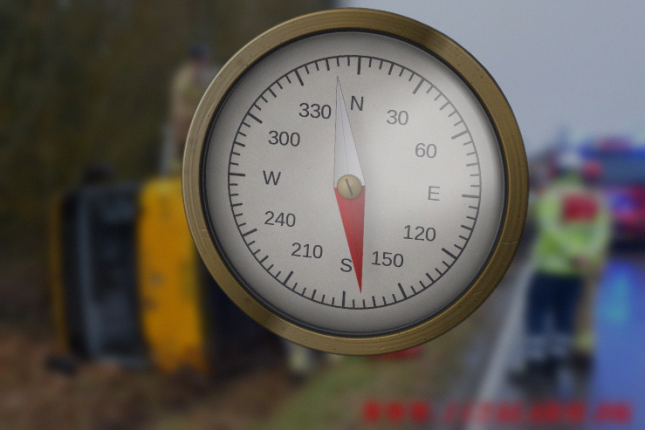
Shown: 170 °
